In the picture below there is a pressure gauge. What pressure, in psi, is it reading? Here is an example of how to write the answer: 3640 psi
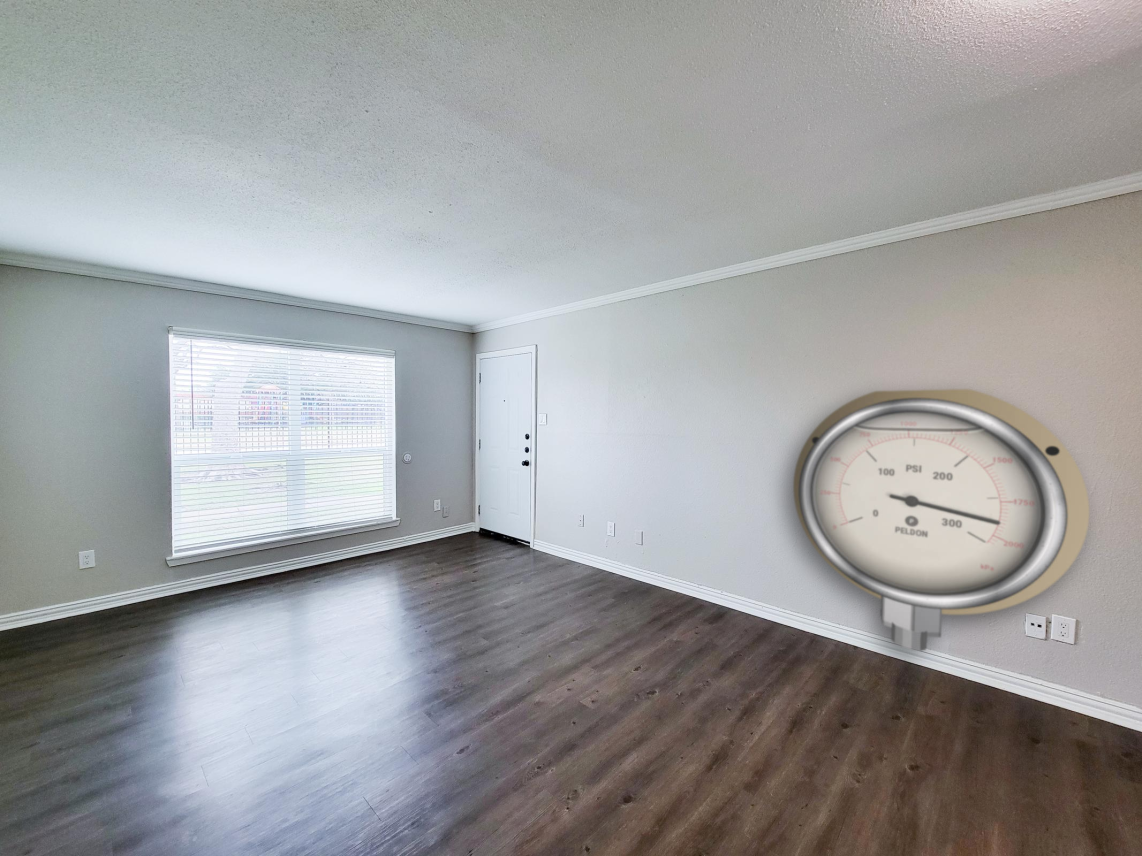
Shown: 275 psi
